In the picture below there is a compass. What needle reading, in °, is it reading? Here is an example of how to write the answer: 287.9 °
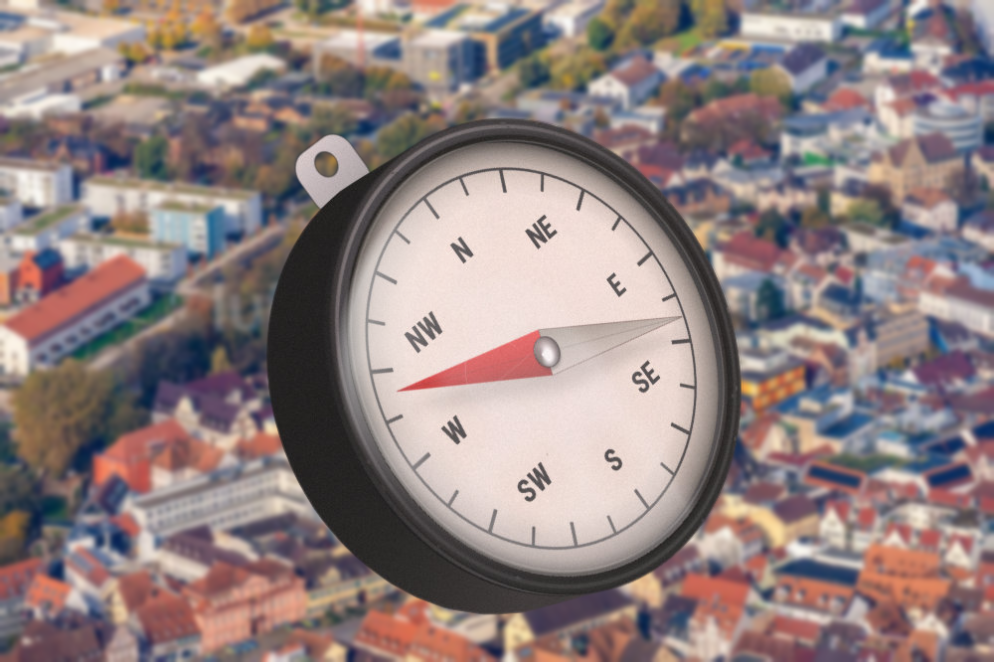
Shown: 292.5 °
